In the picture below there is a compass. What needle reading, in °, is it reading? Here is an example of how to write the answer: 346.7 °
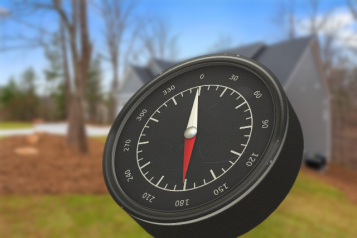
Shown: 180 °
